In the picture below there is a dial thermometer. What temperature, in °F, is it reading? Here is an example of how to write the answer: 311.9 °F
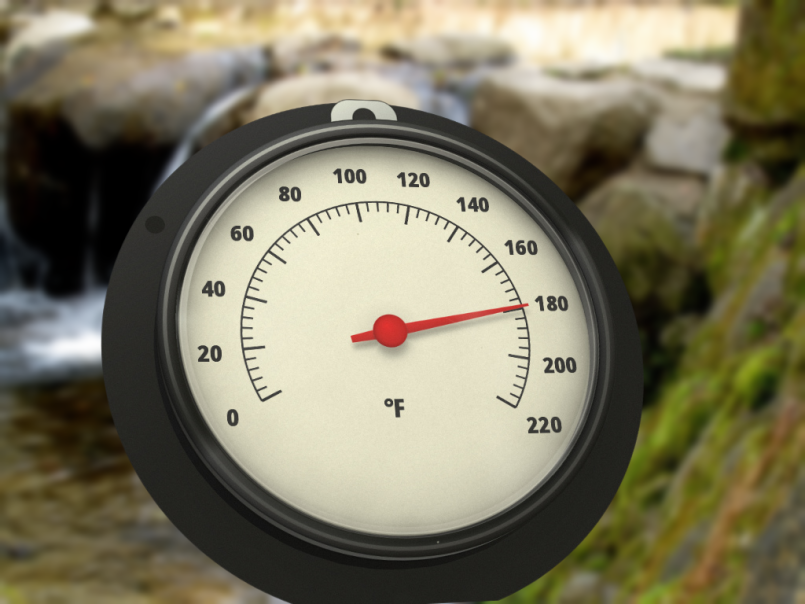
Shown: 180 °F
